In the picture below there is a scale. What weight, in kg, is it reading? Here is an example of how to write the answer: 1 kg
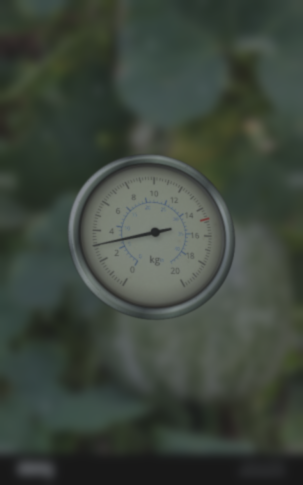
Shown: 3 kg
